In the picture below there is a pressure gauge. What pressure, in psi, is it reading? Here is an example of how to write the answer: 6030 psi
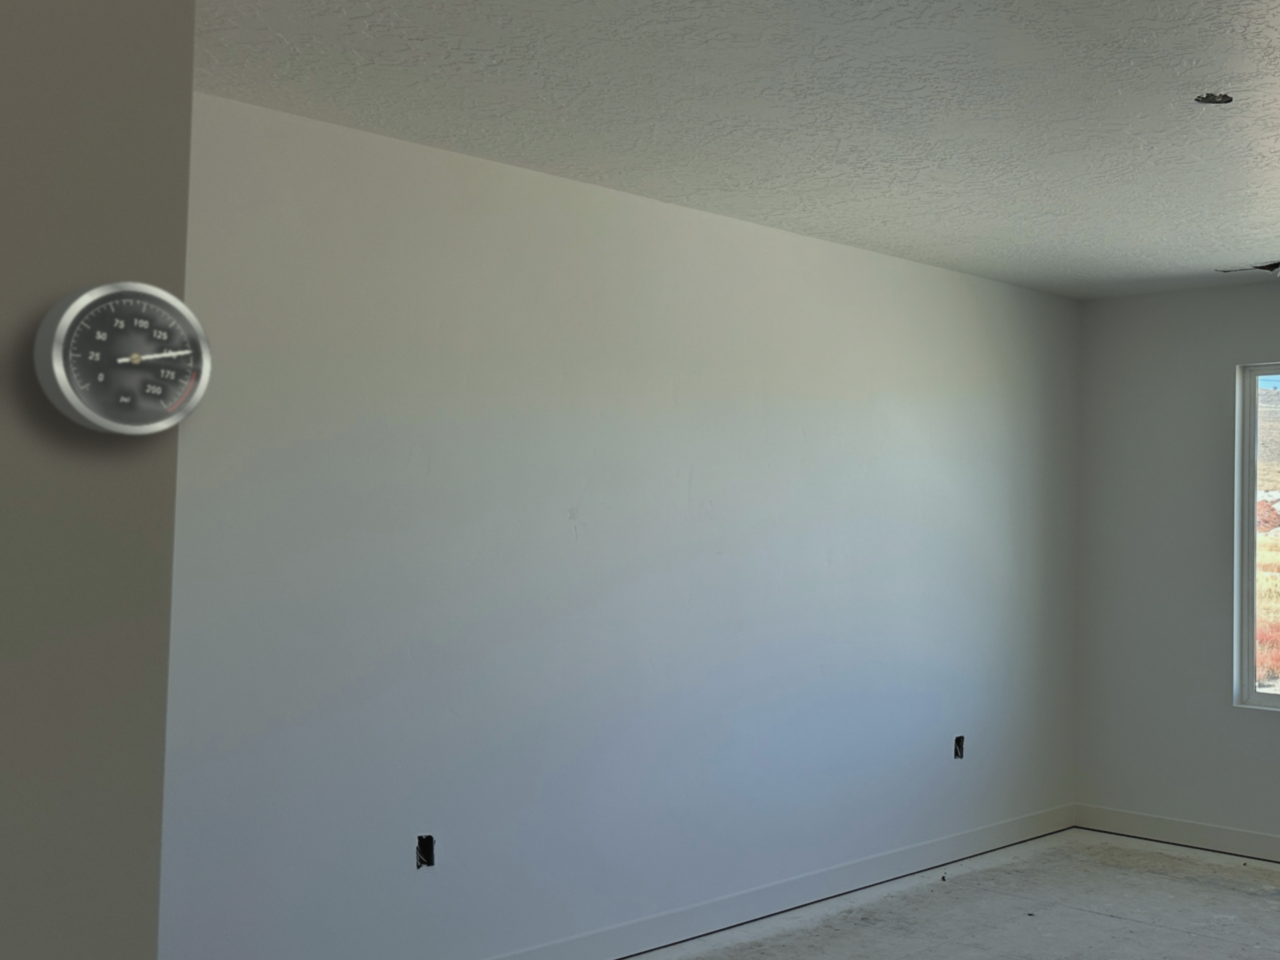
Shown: 150 psi
